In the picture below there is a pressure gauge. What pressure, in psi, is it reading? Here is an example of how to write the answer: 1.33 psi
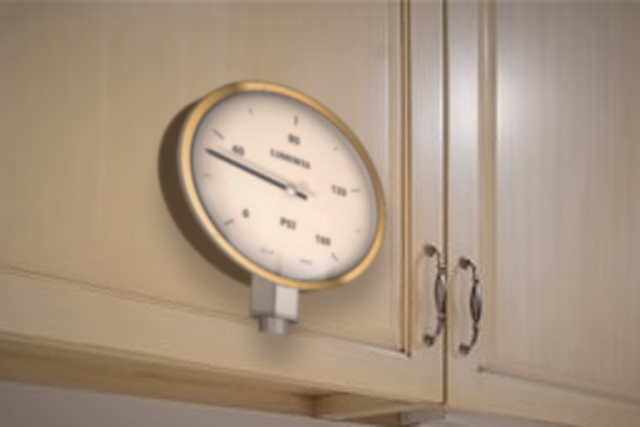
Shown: 30 psi
